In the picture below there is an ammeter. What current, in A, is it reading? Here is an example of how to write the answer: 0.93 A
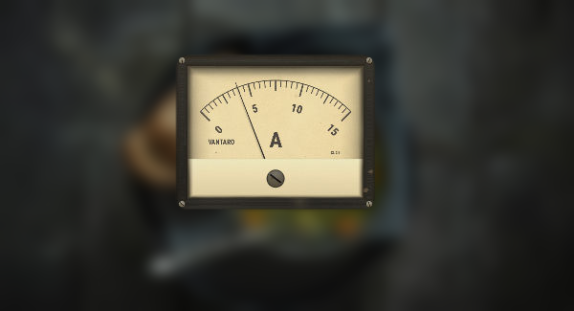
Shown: 4 A
